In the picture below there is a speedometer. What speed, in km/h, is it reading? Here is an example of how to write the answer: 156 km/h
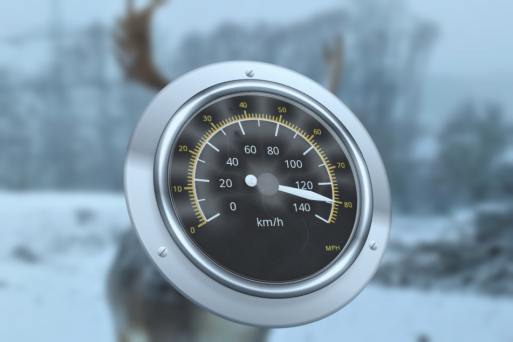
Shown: 130 km/h
